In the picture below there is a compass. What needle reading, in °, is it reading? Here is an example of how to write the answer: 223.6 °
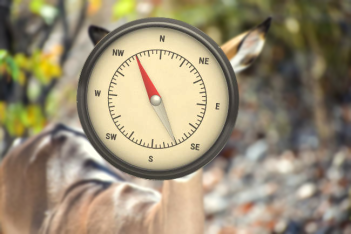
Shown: 330 °
